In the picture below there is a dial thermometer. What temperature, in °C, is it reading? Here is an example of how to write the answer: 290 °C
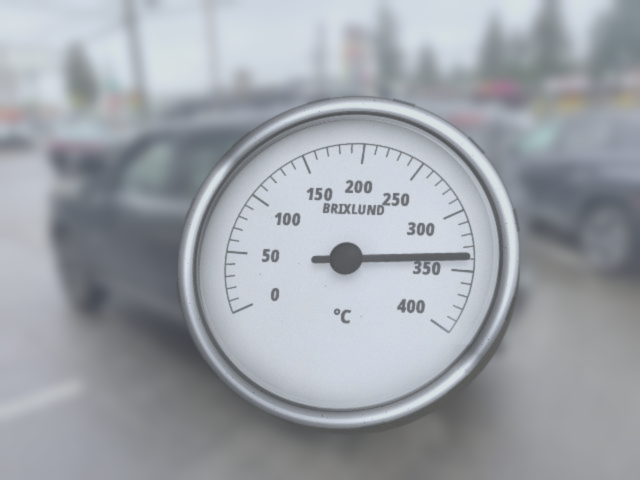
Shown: 340 °C
